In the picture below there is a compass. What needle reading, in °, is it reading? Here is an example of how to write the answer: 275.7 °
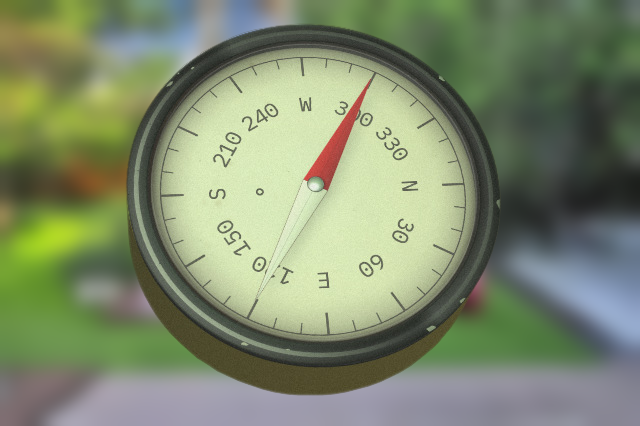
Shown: 300 °
